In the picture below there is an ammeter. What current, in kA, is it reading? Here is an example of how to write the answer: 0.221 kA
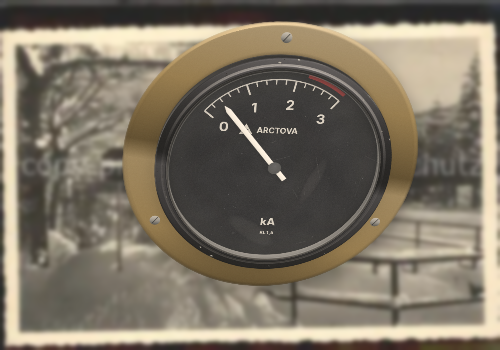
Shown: 0.4 kA
